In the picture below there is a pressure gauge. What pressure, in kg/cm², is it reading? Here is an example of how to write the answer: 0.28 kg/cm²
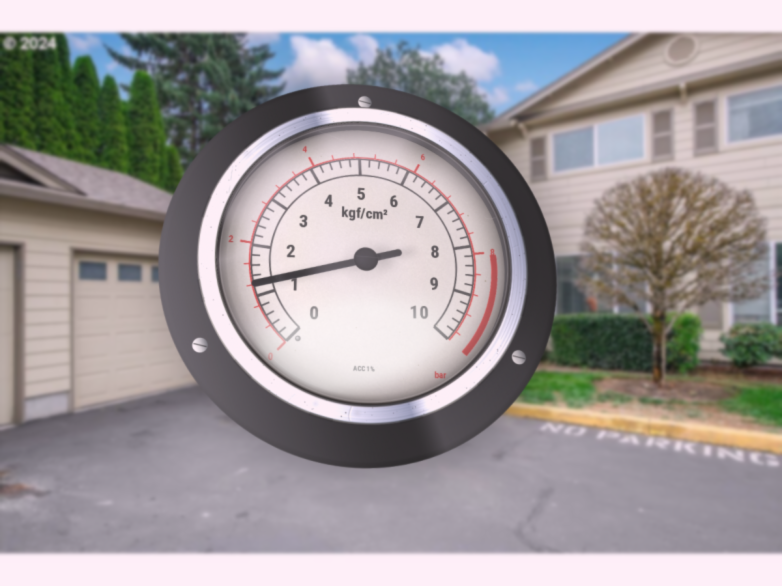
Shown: 1.2 kg/cm²
